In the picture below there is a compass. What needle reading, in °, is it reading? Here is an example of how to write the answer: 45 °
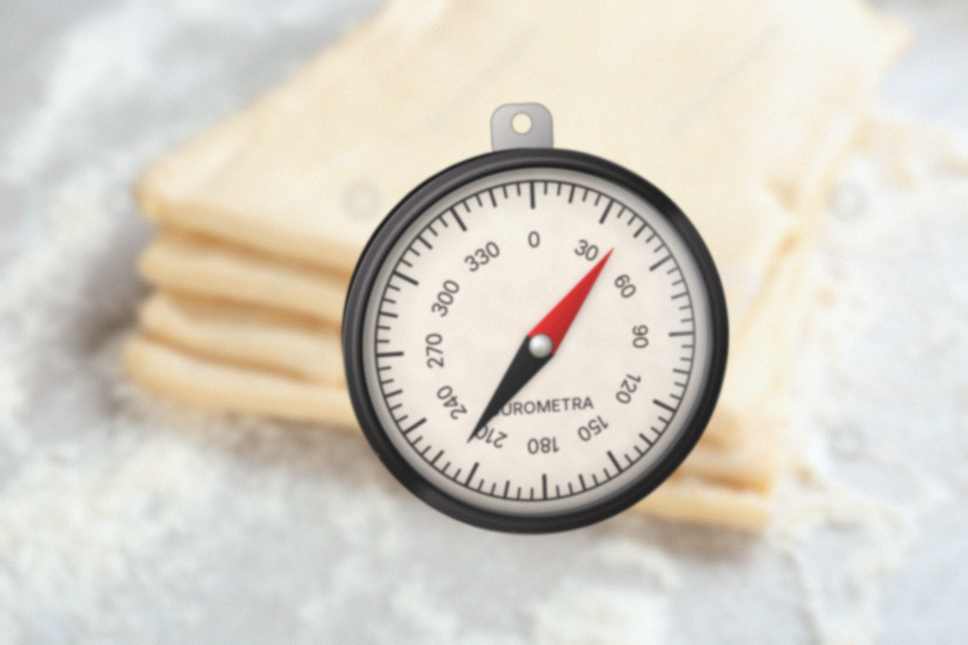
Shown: 40 °
